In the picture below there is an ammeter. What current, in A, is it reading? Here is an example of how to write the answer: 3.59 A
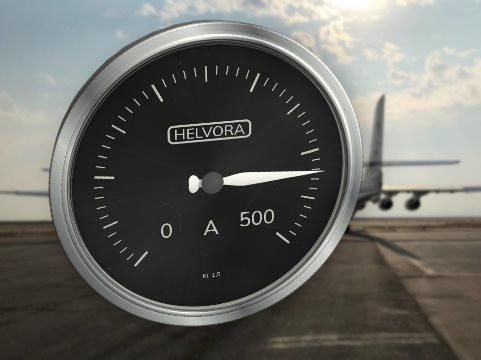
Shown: 420 A
